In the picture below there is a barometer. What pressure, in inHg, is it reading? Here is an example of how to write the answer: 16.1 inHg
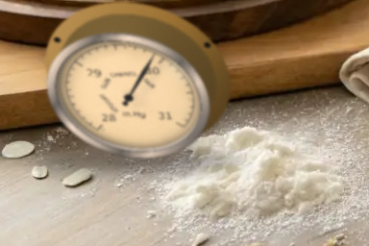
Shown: 29.9 inHg
